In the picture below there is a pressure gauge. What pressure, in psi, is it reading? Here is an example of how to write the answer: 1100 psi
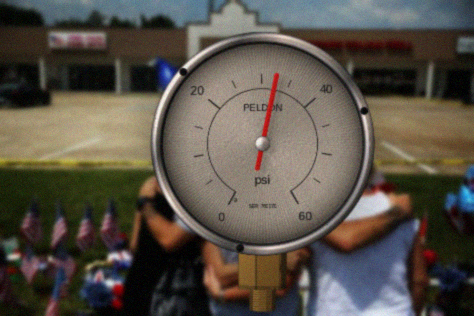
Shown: 32.5 psi
